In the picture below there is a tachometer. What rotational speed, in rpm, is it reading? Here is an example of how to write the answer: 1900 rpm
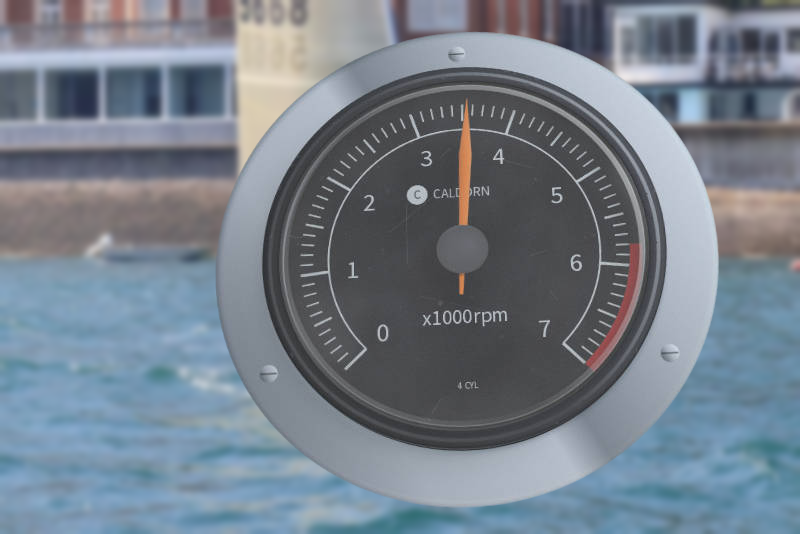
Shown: 3550 rpm
